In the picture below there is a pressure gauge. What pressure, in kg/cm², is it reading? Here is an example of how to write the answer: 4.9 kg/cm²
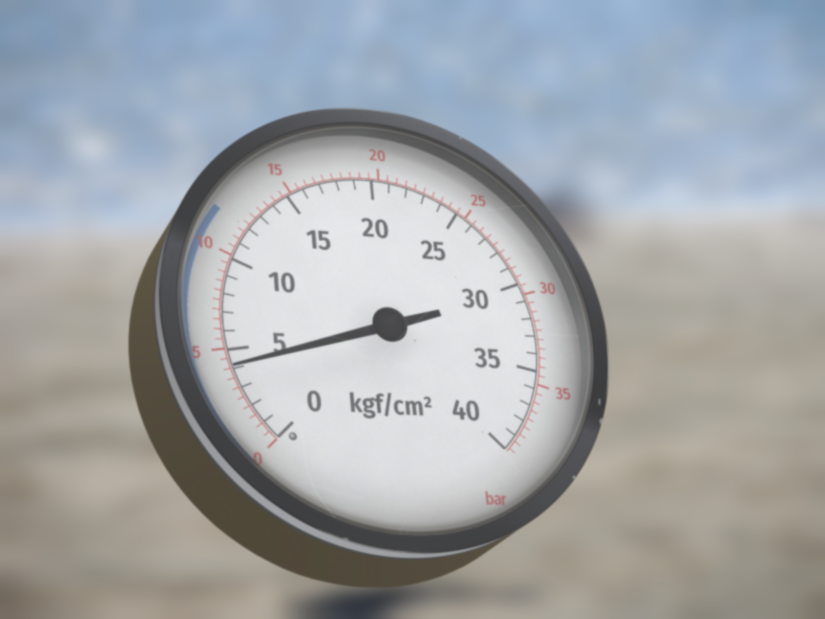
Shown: 4 kg/cm²
